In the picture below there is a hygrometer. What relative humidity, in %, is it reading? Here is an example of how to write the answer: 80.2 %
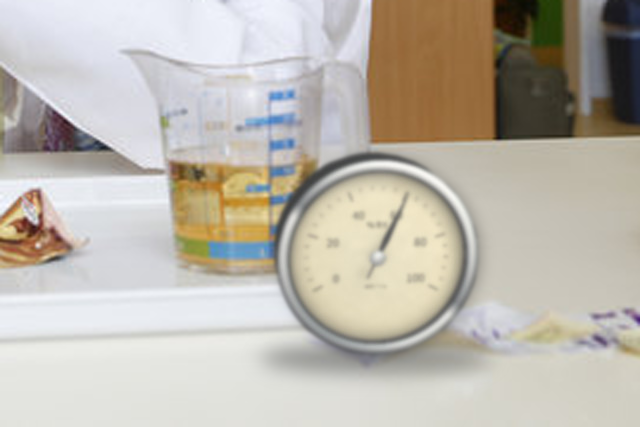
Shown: 60 %
